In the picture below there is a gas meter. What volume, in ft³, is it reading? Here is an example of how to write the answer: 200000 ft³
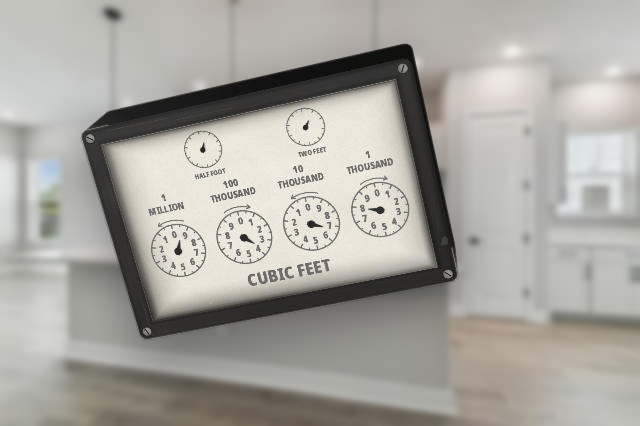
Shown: 936800 ft³
